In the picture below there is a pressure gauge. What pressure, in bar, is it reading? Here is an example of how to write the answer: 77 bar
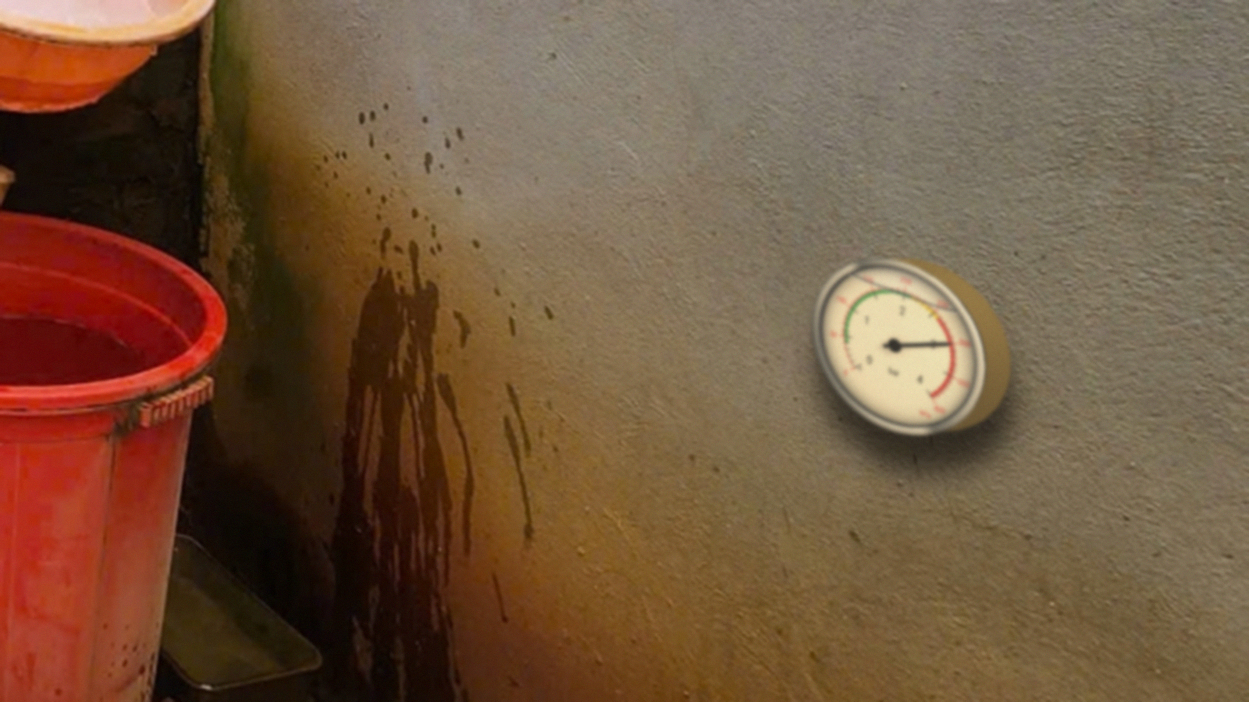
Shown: 3 bar
